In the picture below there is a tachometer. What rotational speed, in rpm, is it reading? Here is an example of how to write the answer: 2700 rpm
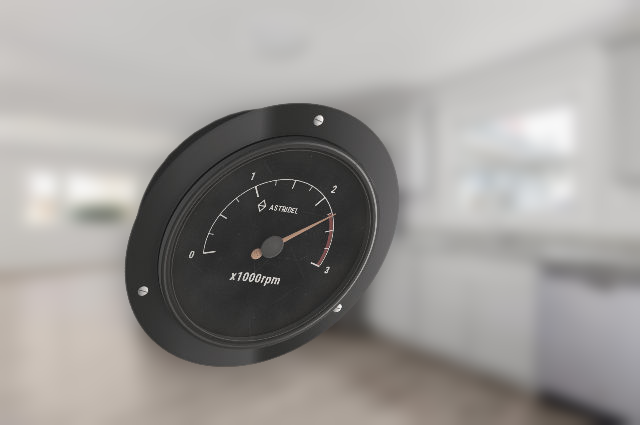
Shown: 2250 rpm
